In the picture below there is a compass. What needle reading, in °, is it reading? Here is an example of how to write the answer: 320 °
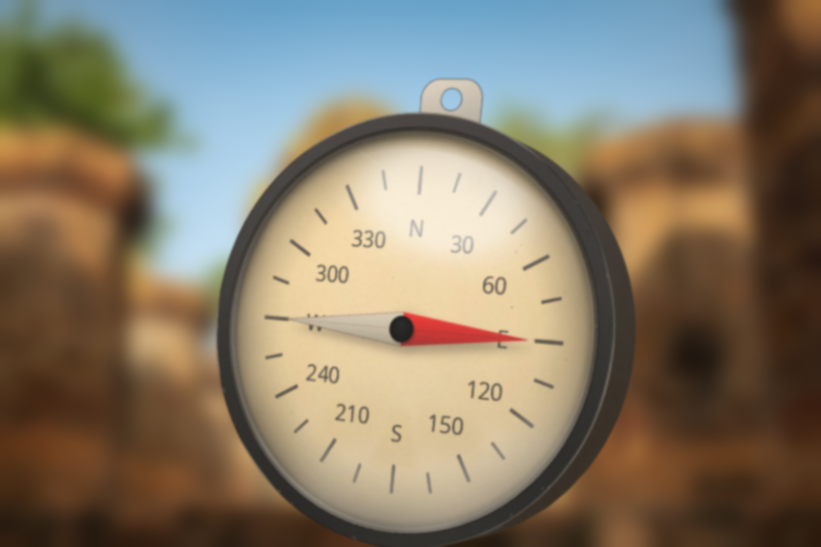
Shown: 90 °
